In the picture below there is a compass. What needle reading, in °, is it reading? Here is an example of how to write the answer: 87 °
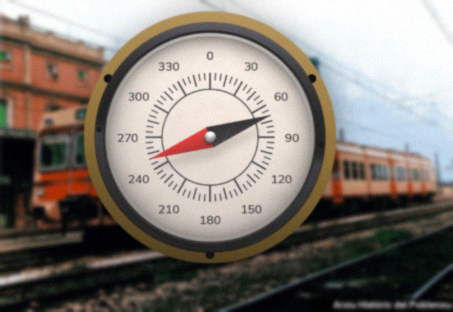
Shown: 250 °
